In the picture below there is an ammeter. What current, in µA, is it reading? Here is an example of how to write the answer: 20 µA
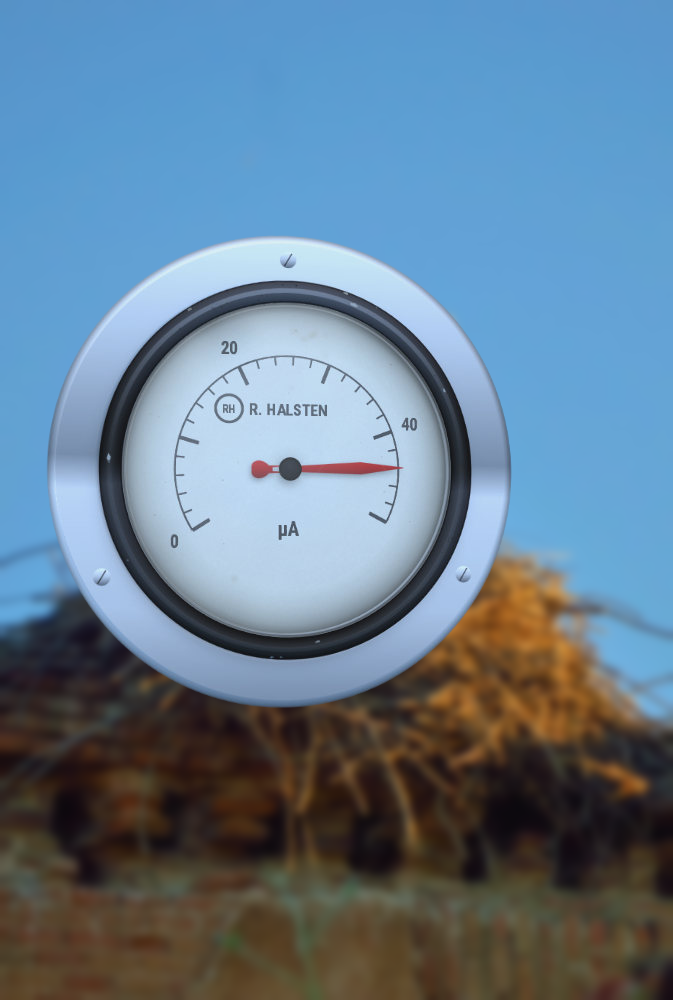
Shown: 44 µA
